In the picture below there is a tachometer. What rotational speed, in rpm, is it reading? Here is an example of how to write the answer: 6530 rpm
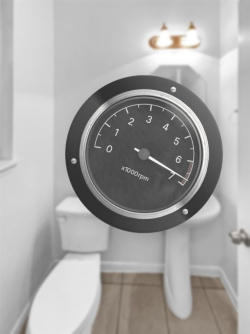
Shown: 6750 rpm
